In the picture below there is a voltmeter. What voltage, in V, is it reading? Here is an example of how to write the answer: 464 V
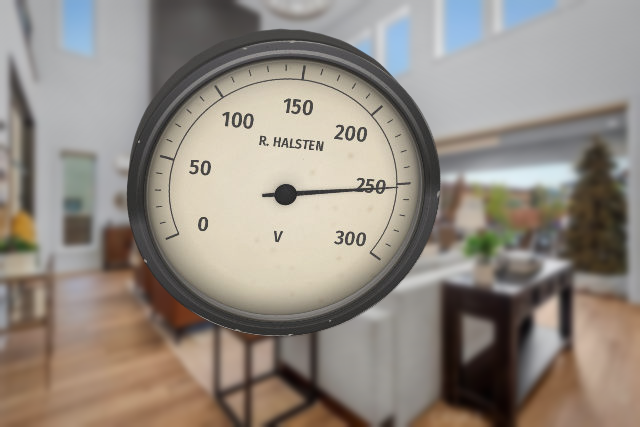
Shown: 250 V
